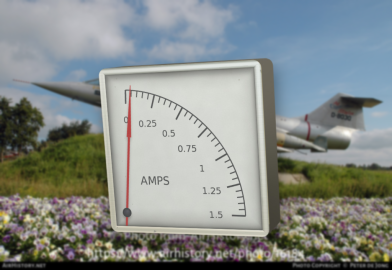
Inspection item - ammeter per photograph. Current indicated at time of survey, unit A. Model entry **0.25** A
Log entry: **0.05** A
